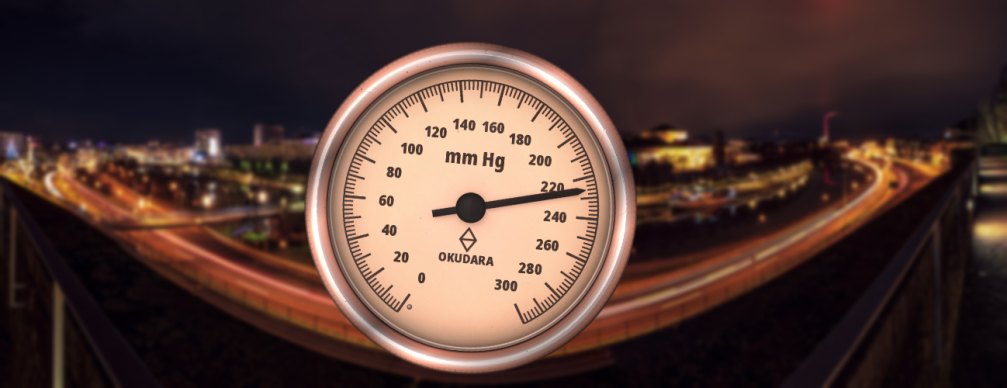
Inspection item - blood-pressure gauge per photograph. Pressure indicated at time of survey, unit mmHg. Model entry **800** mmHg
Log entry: **226** mmHg
